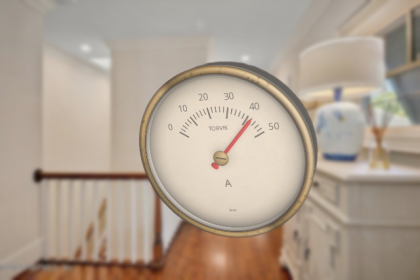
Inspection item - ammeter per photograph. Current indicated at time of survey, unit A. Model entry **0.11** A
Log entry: **42** A
